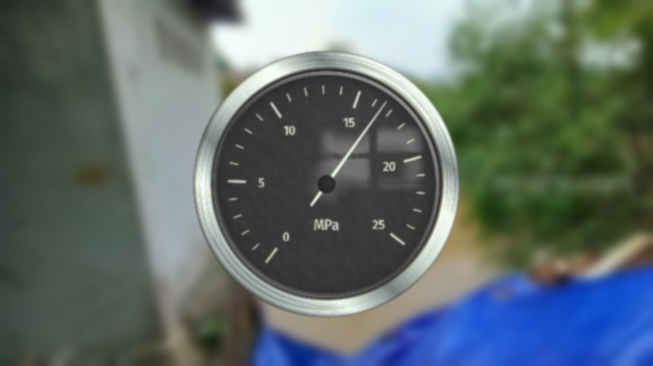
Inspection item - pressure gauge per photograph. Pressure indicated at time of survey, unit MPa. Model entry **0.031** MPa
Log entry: **16.5** MPa
